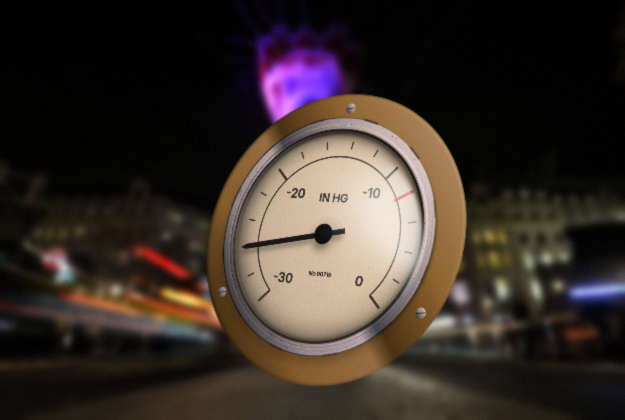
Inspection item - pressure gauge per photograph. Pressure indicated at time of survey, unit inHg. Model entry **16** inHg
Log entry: **-26** inHg
